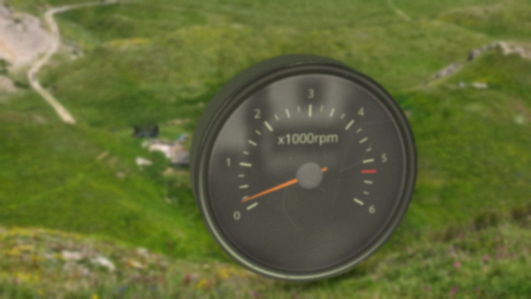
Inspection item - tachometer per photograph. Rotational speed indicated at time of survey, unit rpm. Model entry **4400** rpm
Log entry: **250** rpm
